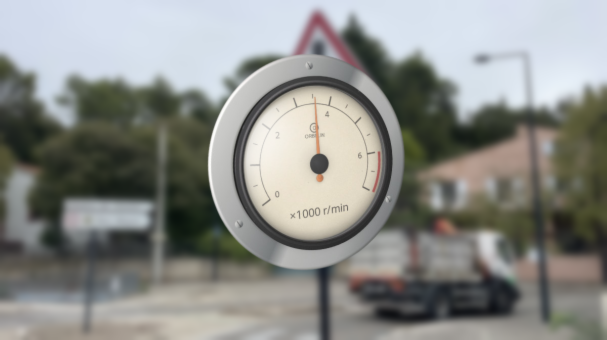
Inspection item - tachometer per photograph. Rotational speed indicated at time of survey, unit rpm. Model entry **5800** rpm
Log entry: **3500** rpm
